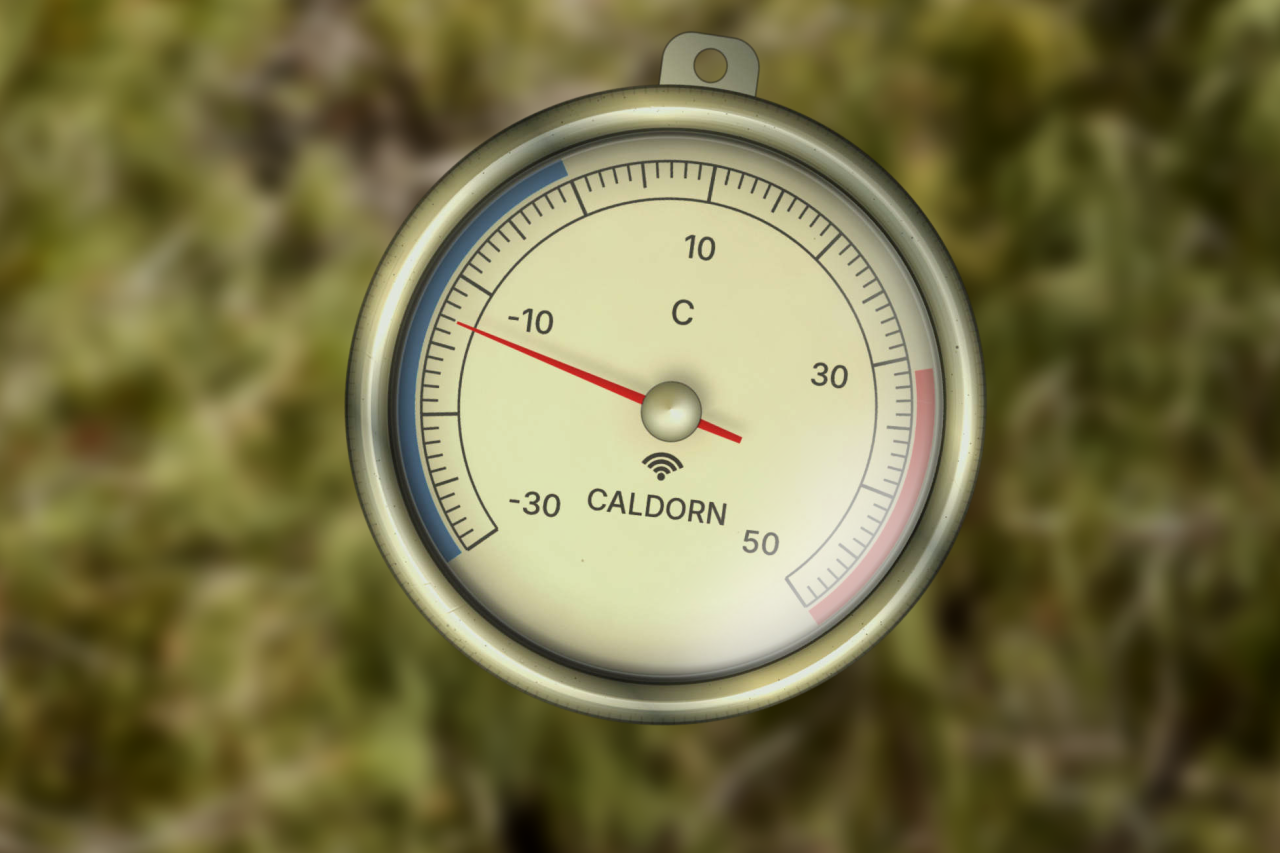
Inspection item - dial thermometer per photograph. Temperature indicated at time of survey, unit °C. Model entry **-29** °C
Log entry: **-13** °C
